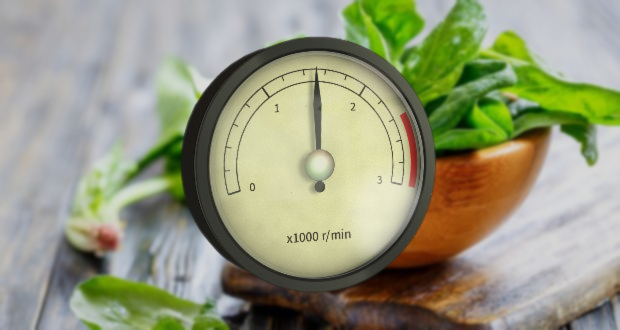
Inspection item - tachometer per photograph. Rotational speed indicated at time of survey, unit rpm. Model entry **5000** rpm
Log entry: **1500** rpm
